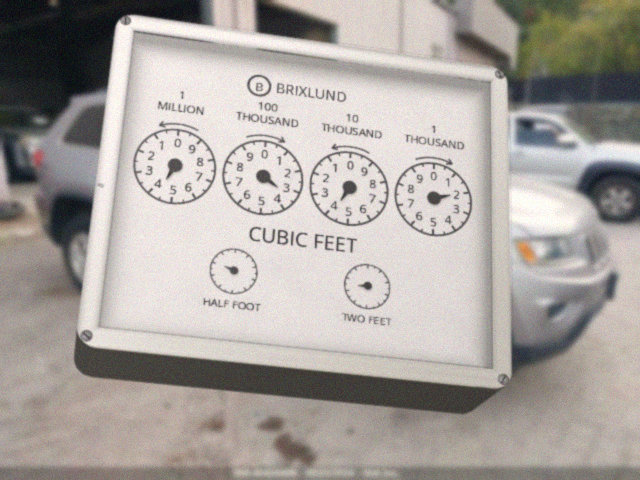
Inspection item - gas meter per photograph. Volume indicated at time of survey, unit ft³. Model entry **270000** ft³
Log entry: **434200** ft³
